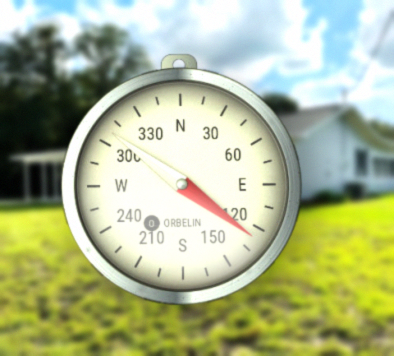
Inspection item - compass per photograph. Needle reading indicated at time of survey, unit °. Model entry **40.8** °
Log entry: **127.5** °
